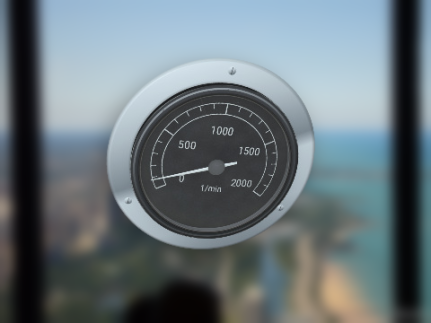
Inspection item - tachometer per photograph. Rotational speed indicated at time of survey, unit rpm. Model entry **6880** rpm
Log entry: **100** rpm
